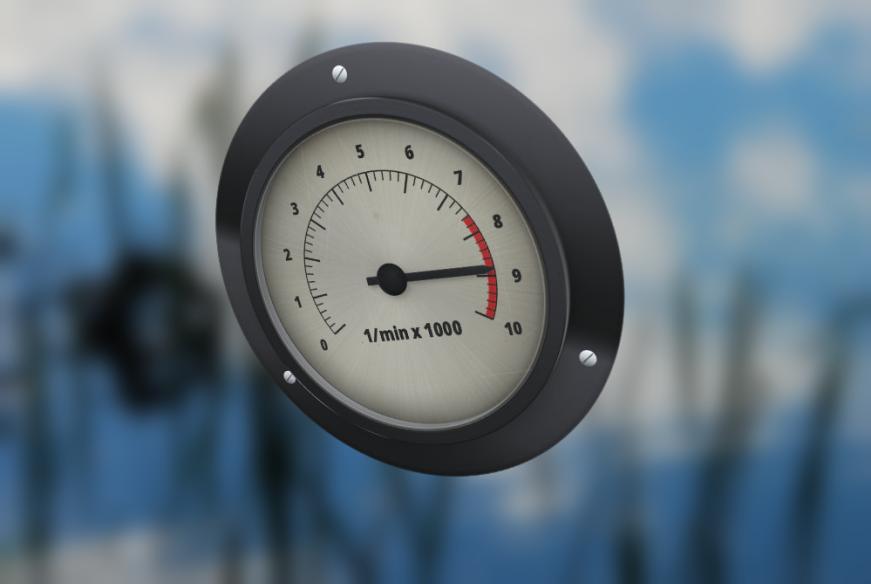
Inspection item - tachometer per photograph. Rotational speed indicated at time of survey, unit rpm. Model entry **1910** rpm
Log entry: **8800** rpm
